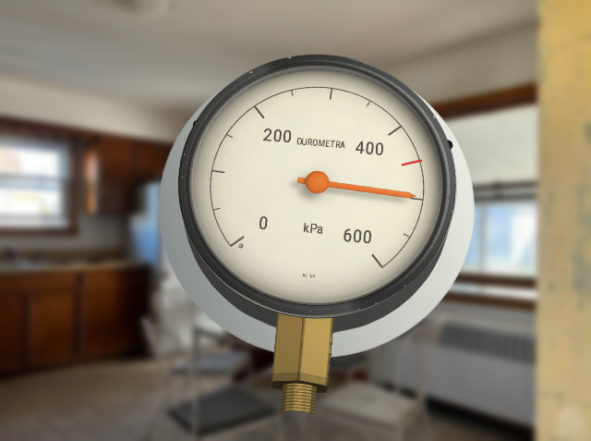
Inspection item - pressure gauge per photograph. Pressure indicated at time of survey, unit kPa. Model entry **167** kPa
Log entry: **500** kPa
